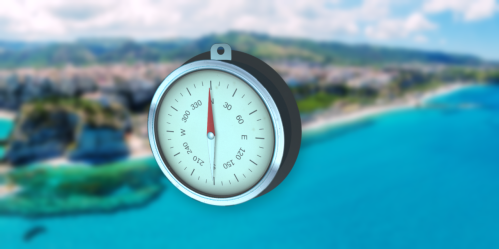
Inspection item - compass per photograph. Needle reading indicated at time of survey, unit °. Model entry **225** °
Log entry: **0** °
